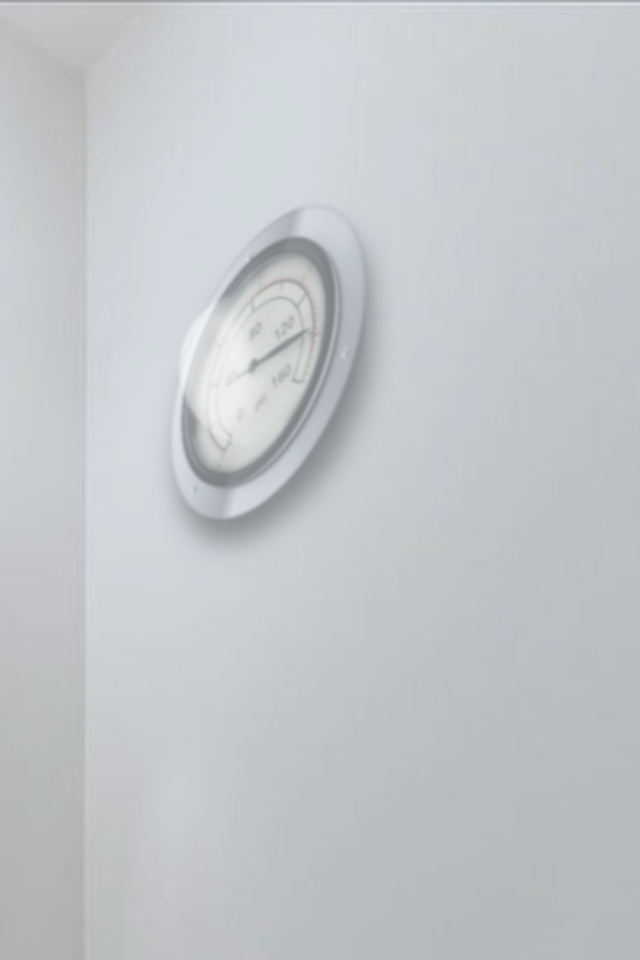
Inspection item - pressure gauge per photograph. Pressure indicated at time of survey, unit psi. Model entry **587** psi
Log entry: **140** psi
